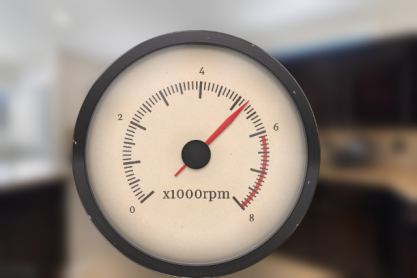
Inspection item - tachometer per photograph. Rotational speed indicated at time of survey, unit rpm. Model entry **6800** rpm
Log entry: **5200** rpm
